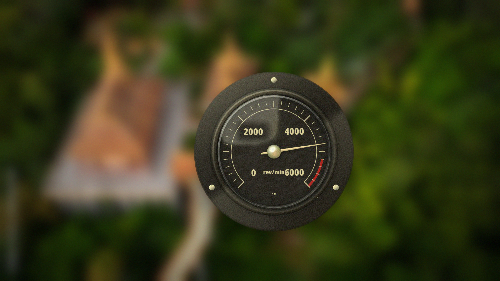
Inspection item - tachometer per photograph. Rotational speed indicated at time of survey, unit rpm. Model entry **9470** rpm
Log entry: **4800** rpm
